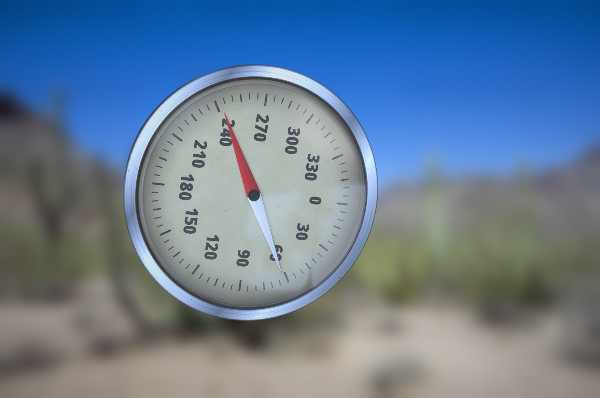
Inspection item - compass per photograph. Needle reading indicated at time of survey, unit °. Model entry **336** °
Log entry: **242.5** °
